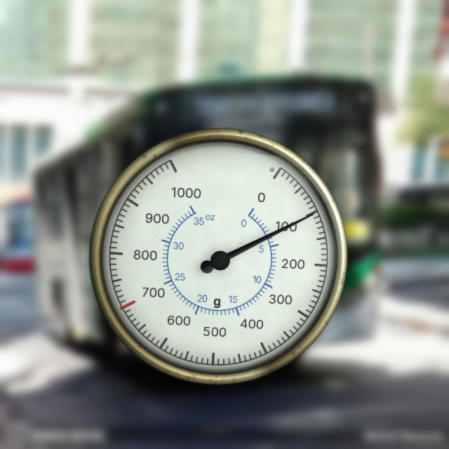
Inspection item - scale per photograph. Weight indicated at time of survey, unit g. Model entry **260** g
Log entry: **100** g
